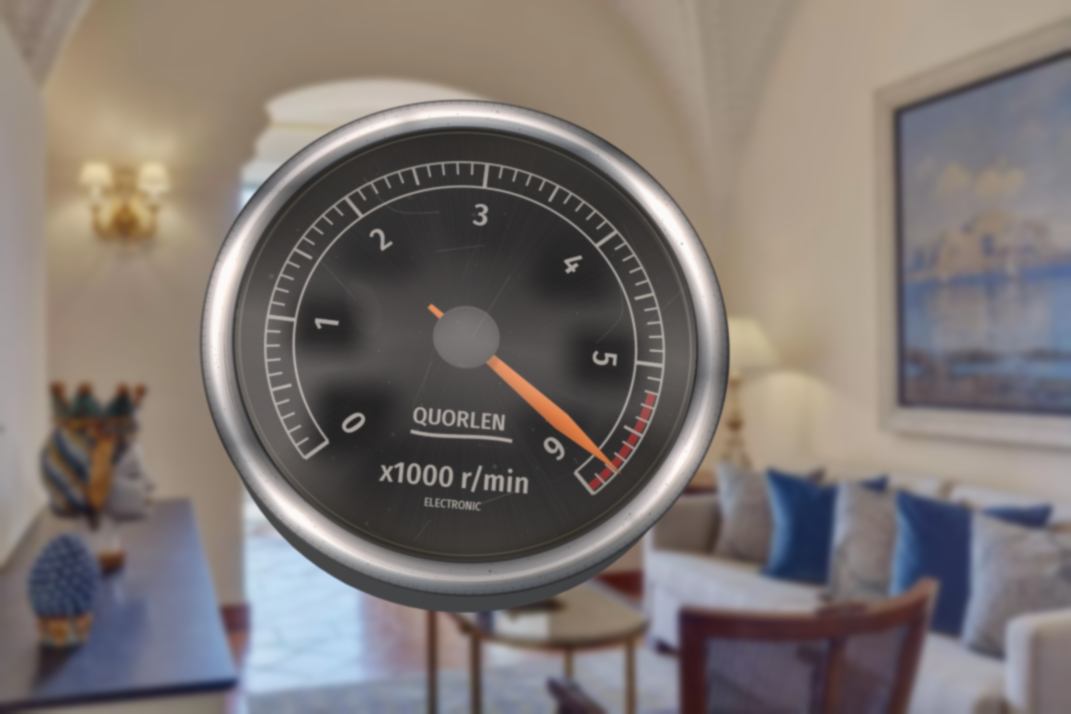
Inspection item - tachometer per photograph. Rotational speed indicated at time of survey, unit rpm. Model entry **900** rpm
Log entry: **5800** rpm
